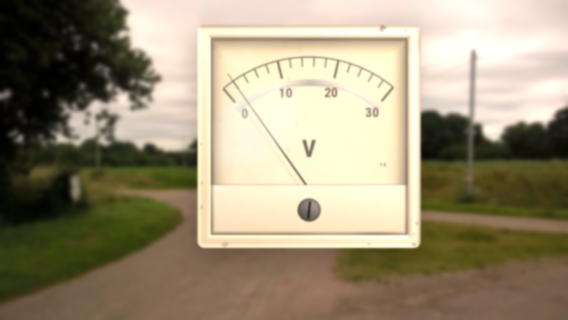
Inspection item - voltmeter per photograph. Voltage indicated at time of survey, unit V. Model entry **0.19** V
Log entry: **2** V
